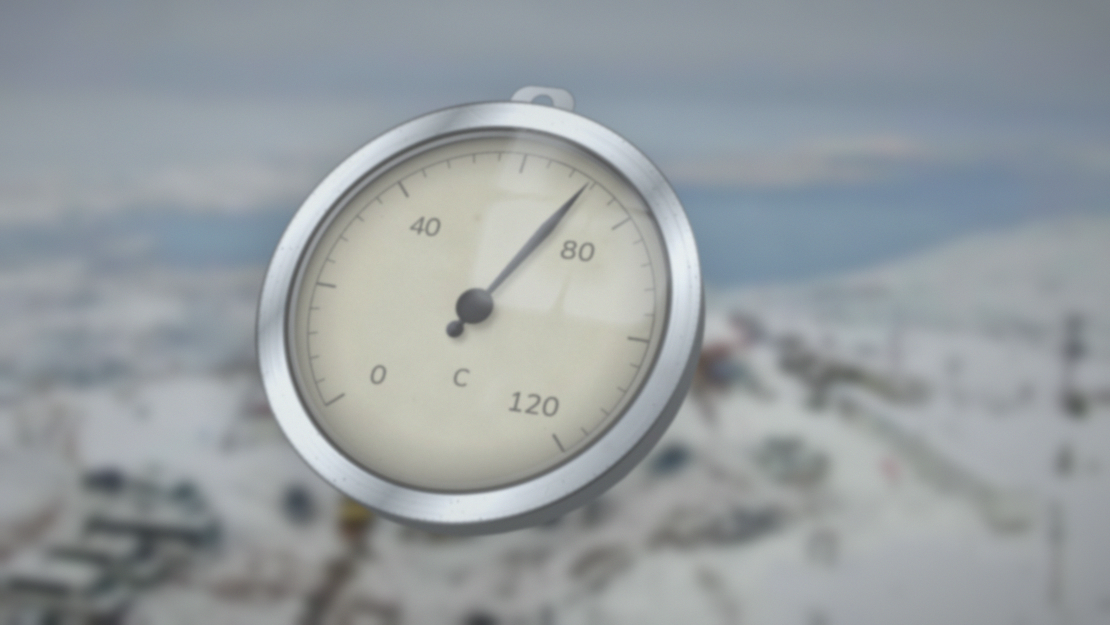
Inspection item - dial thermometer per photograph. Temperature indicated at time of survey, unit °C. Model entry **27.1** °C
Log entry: **72** °C
